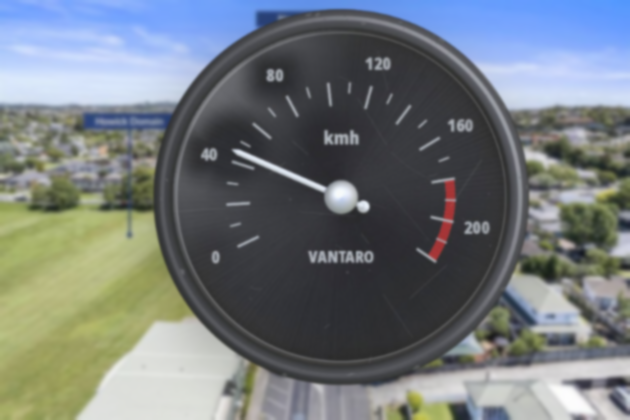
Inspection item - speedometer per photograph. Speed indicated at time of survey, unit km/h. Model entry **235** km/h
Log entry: **45** km/h
